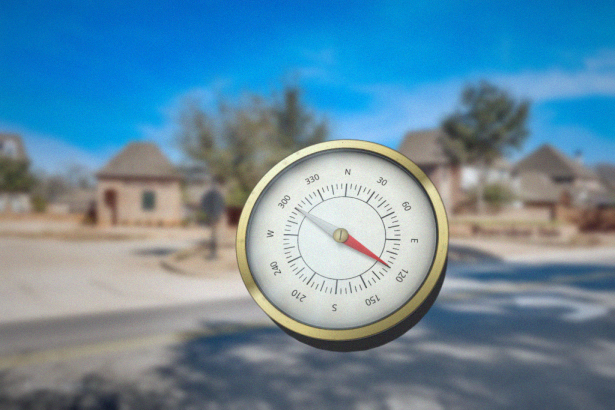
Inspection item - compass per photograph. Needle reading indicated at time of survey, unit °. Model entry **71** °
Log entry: **120** °
